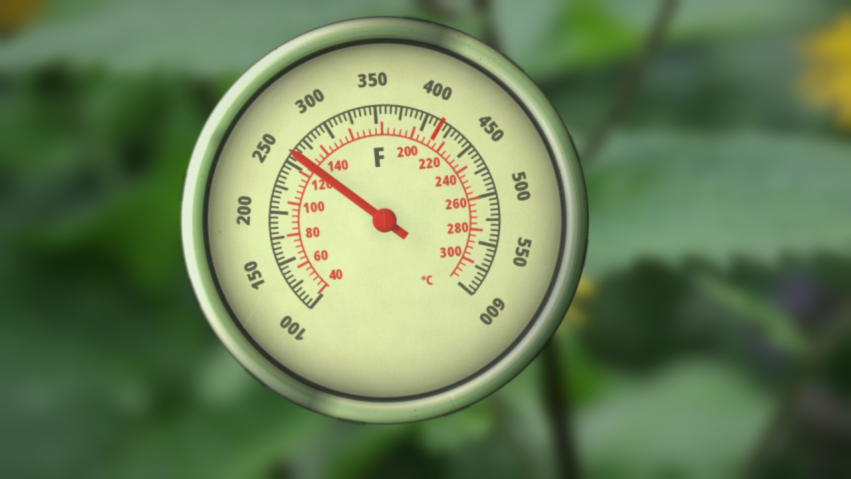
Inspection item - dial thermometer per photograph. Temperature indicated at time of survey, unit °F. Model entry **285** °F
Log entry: **260** °F
